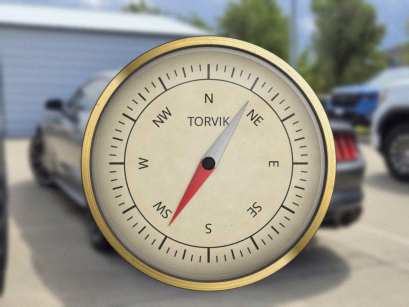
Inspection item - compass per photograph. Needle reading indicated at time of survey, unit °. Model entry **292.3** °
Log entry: **212.5** °
